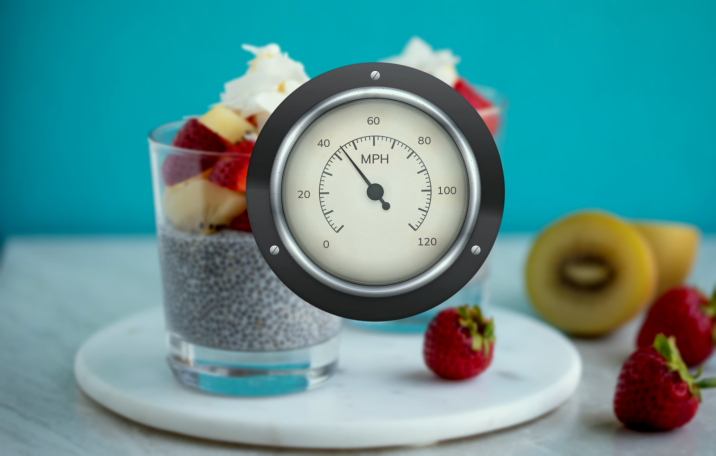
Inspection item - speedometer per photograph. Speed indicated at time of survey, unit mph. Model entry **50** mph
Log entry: **44** mph
